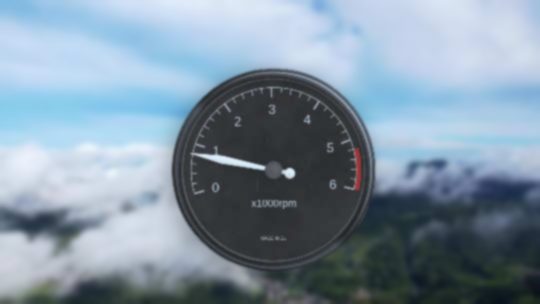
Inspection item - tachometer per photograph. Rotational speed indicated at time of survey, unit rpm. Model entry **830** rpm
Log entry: **800** rpm
